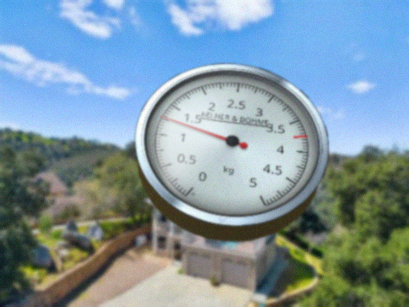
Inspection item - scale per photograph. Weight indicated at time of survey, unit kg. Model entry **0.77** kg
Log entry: **1.25** kg
